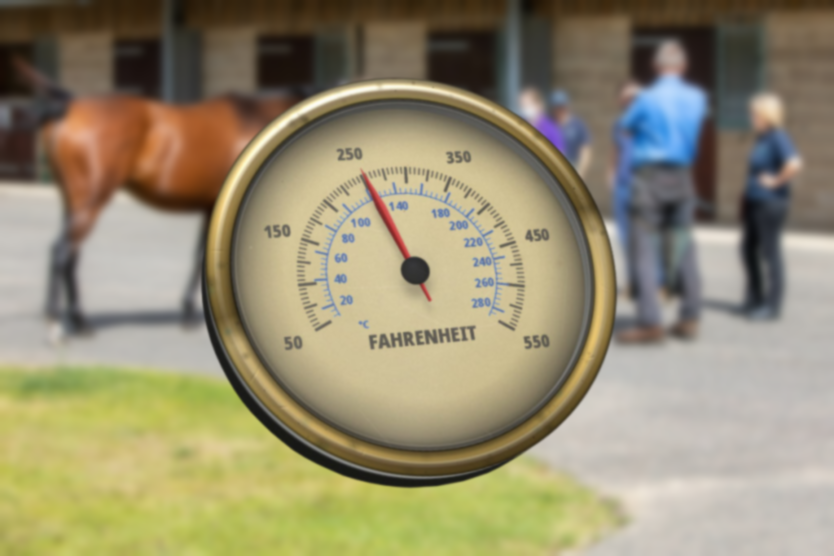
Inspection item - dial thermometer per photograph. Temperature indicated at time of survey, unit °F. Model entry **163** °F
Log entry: **250** °F
